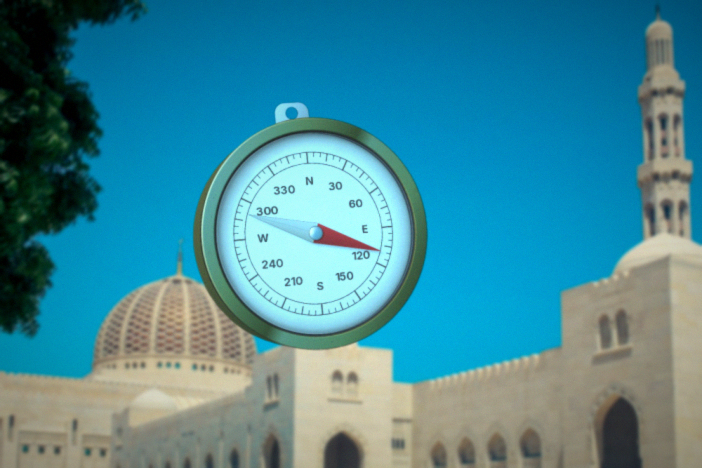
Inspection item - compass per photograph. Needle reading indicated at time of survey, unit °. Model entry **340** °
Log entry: **110** °
